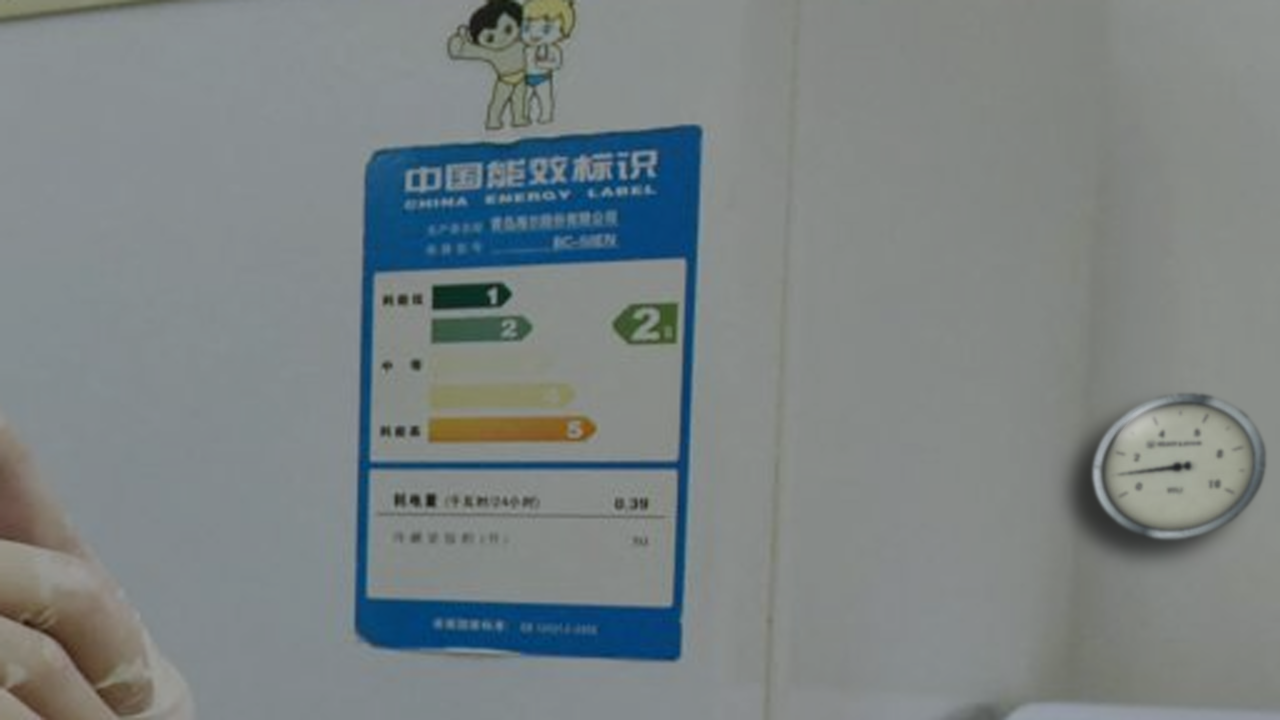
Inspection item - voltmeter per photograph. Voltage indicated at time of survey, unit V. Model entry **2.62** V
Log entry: **1** V
